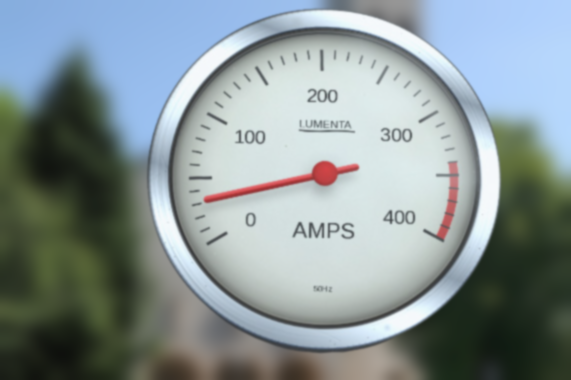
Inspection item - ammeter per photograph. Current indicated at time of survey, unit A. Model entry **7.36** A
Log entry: **30** A
